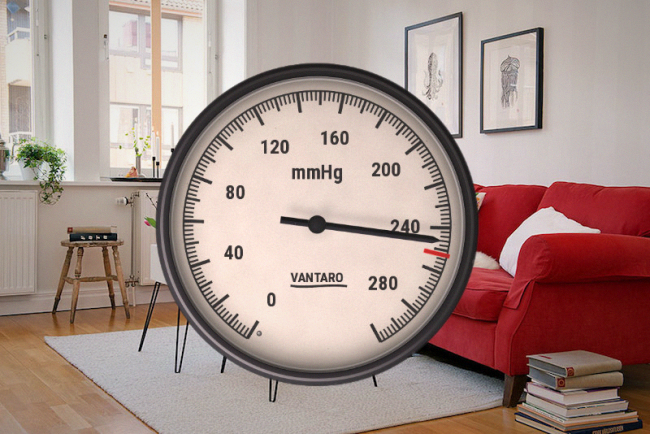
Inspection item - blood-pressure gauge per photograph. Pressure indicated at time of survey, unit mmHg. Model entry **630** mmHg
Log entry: **246** mmHg
